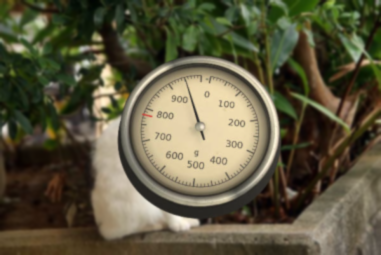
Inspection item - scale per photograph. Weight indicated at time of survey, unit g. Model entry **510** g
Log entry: **950** g
